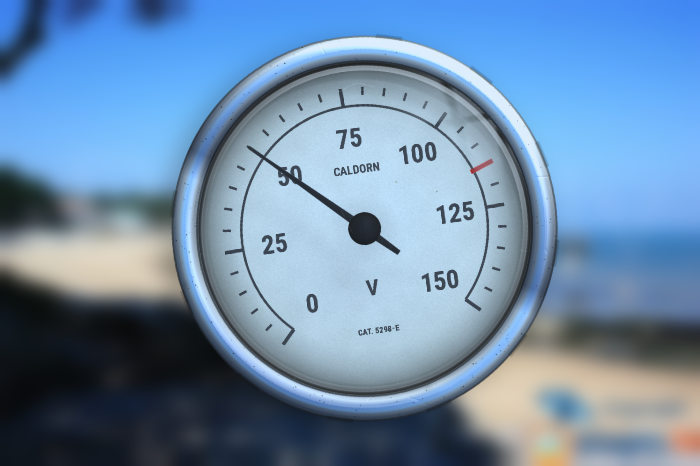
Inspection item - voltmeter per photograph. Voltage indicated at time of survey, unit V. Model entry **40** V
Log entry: **50** V
